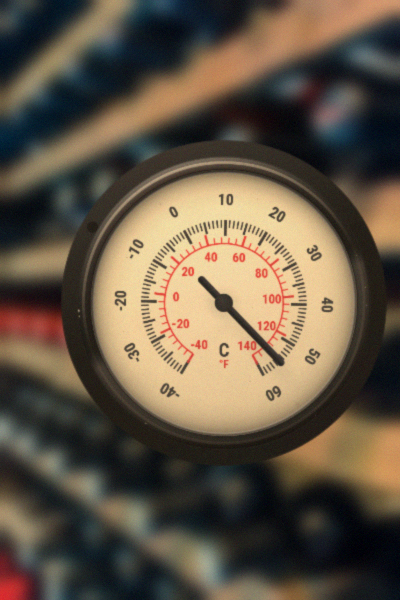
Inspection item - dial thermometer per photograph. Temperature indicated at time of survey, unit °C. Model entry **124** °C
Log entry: **55** °C
